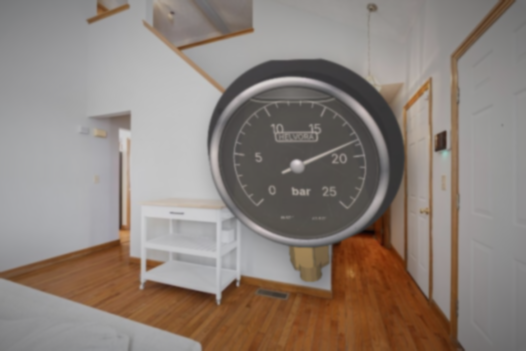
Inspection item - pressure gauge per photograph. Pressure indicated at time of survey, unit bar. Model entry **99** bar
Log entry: **18.5** bar
